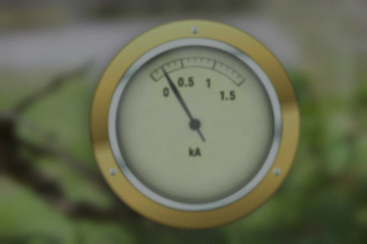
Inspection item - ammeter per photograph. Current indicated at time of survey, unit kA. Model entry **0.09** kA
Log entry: **0.2** kA
